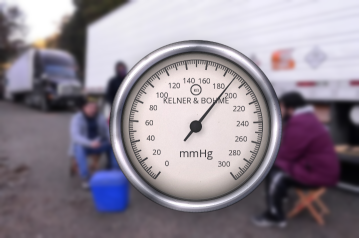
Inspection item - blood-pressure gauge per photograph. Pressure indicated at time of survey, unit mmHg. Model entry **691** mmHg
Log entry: **190** mmHg
